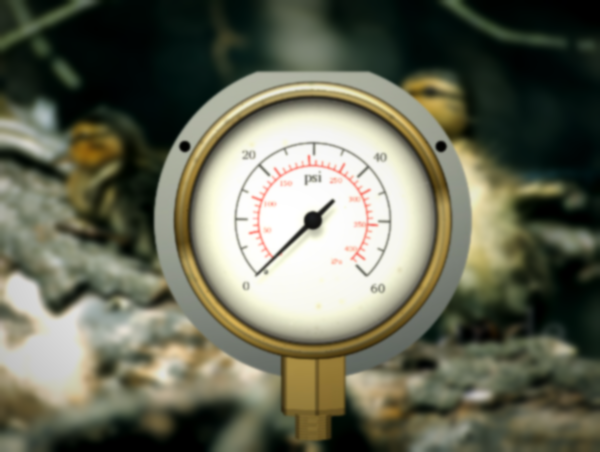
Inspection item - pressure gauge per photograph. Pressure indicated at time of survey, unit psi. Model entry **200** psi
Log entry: **0** psi
